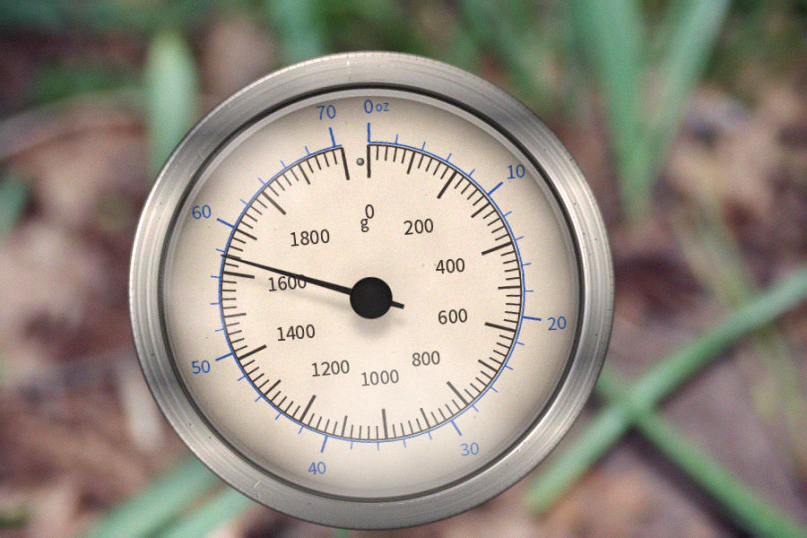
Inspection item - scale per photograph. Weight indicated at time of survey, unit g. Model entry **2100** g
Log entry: **1640** g
